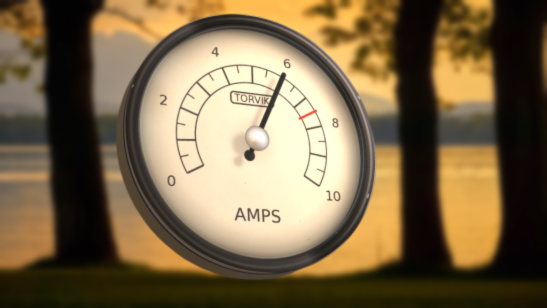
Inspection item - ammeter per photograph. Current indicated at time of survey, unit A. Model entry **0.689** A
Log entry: **6** A
